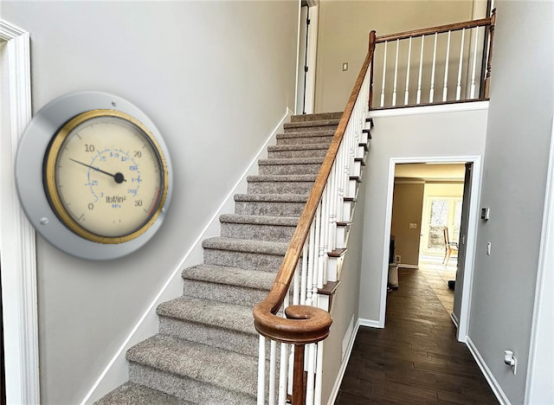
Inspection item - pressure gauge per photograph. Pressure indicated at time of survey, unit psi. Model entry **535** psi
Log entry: **7** psi
